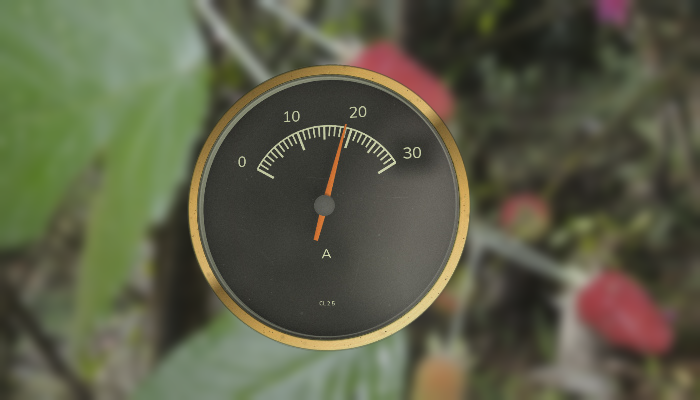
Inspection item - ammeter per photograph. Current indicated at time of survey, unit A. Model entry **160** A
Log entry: **19** A
